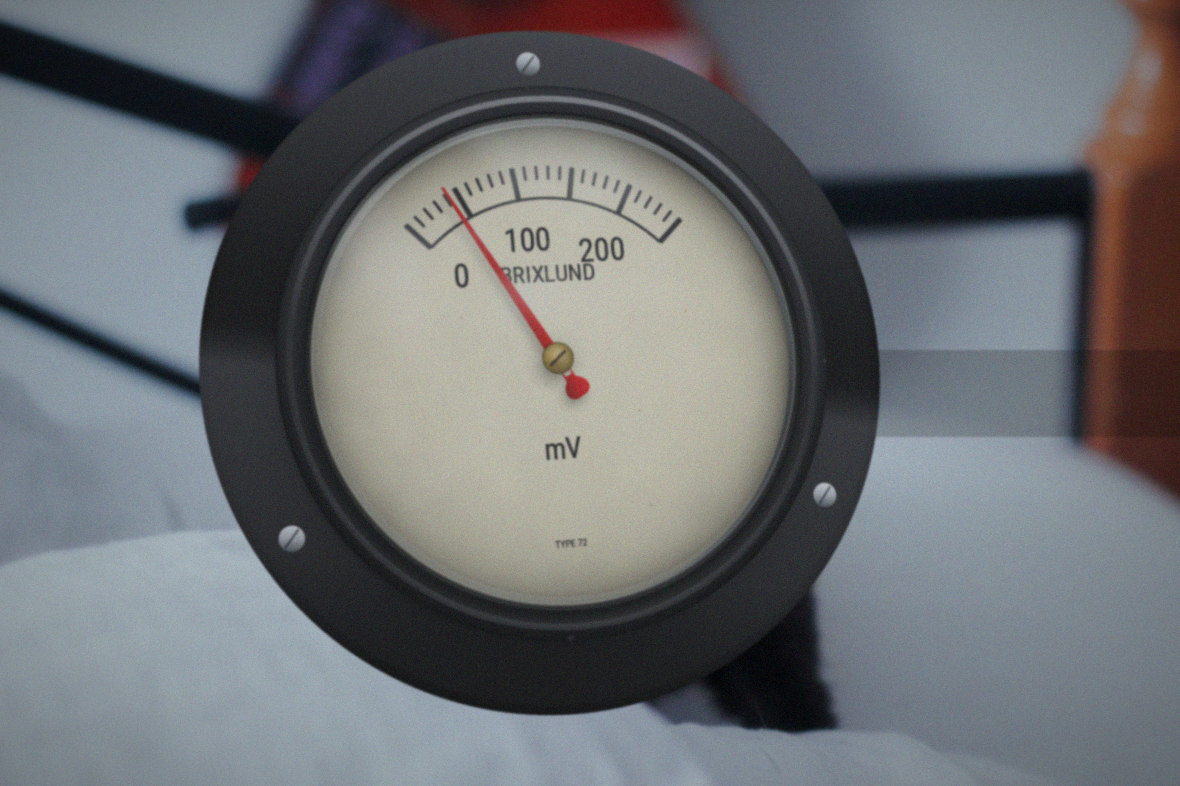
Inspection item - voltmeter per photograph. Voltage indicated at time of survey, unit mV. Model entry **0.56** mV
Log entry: **40** mV
